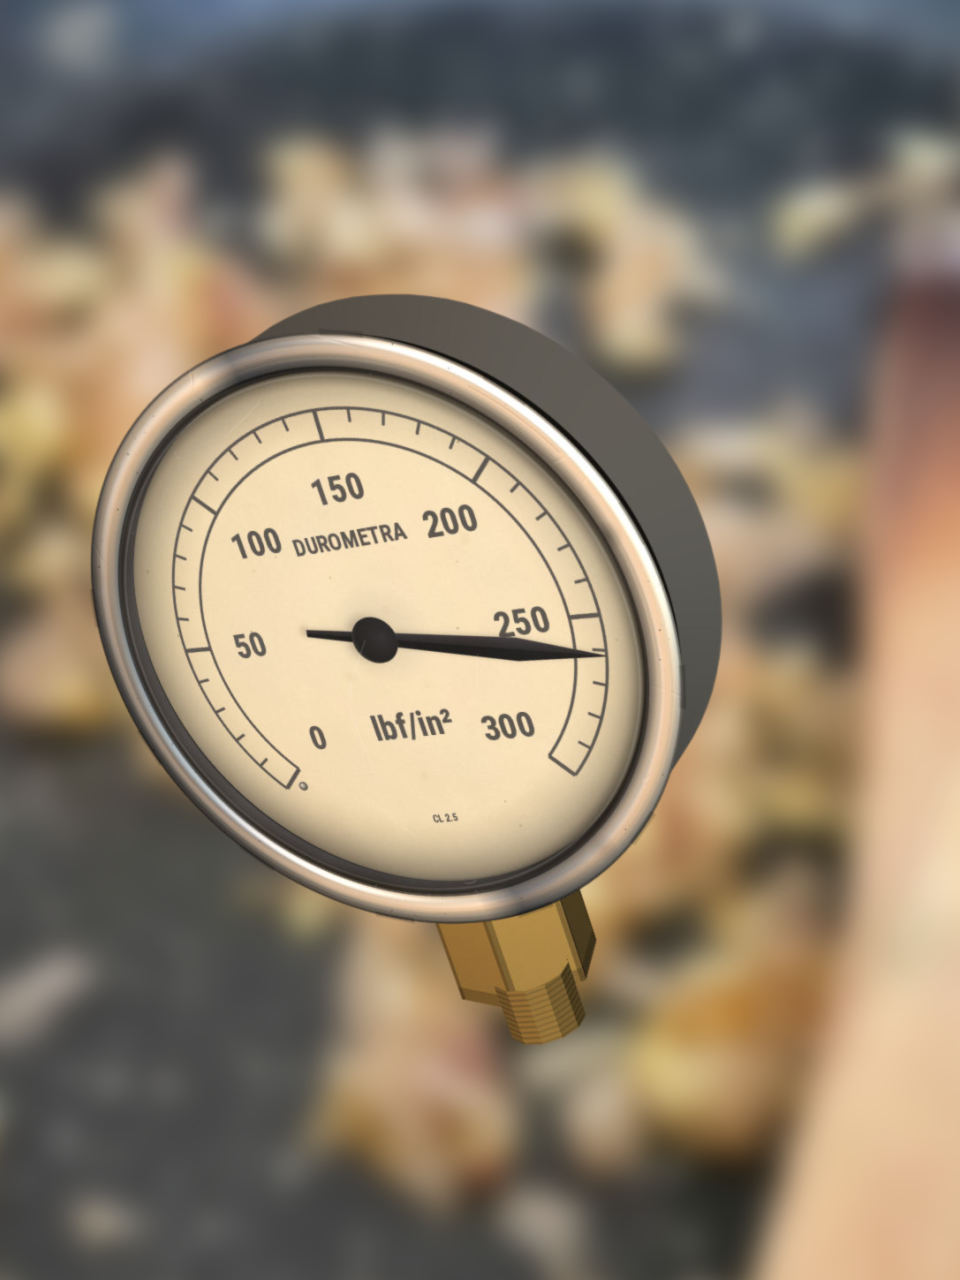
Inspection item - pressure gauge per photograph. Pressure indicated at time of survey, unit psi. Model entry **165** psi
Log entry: **260** psi
